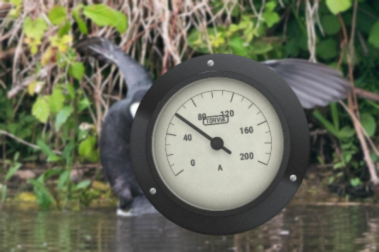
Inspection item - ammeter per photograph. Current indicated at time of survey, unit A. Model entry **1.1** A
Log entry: **60** A
